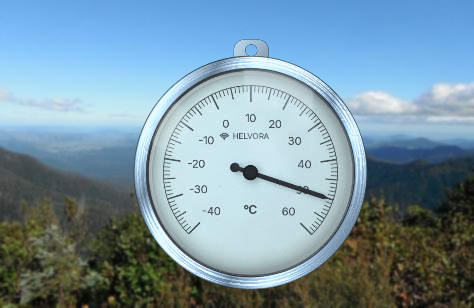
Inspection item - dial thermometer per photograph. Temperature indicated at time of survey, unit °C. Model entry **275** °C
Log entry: **50** °C
